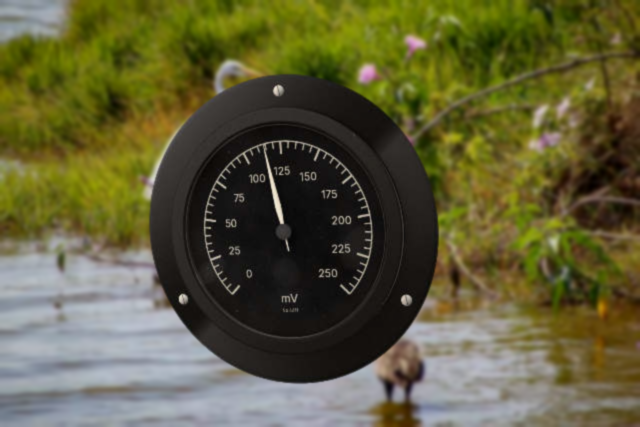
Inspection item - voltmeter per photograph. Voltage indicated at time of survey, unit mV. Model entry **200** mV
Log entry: **115** mV
